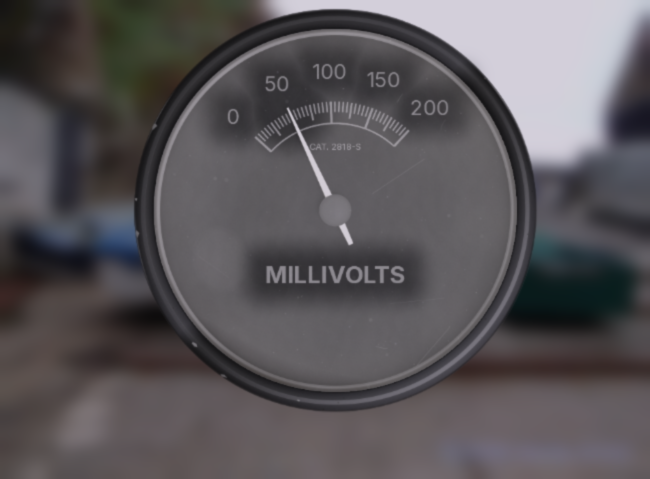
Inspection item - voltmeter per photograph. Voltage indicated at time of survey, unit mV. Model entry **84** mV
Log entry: **50** mV
